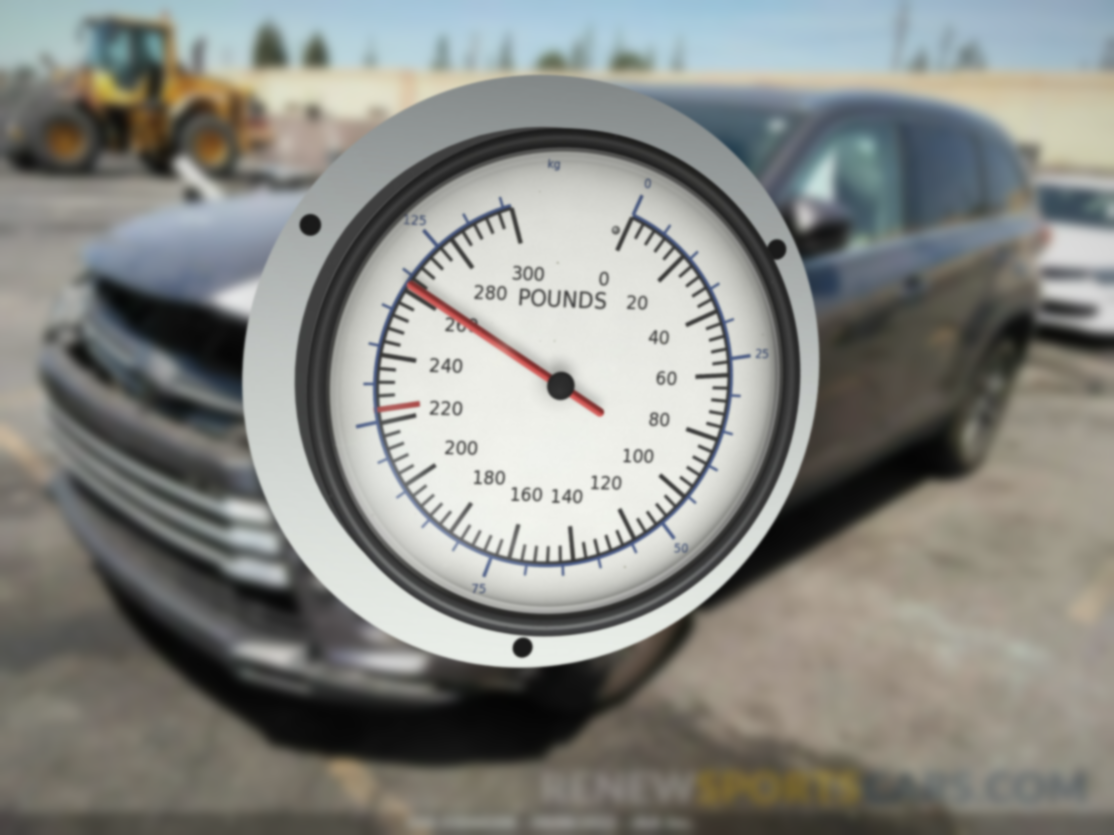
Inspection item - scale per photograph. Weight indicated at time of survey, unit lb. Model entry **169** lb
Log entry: **262** lb
